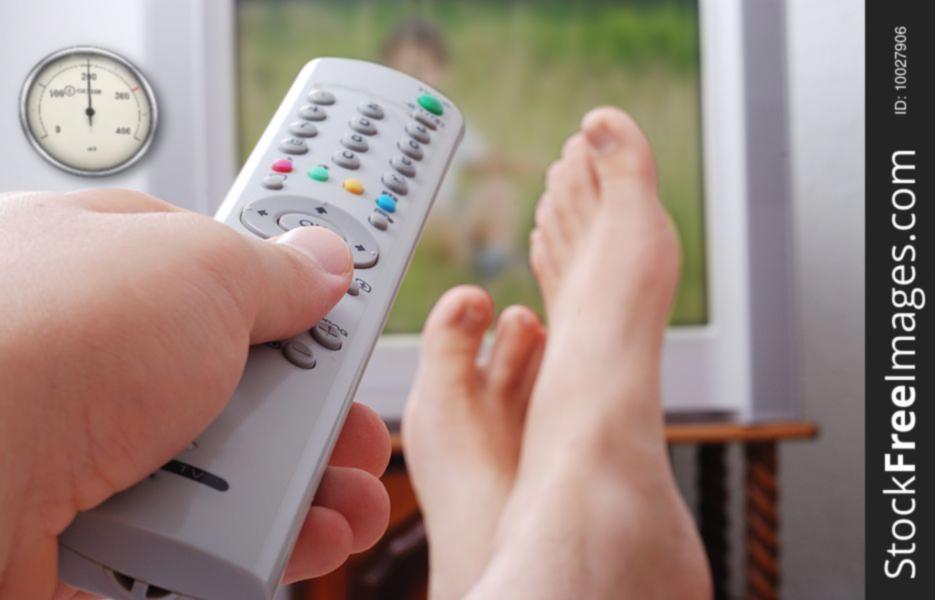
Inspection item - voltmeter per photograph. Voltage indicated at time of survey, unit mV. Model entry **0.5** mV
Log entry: **200** mV
